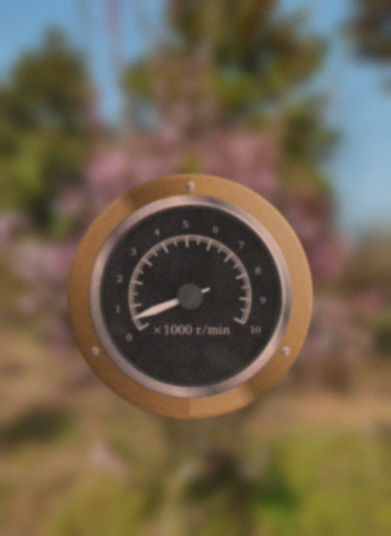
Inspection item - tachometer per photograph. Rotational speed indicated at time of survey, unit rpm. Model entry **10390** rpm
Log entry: **500** rpm
